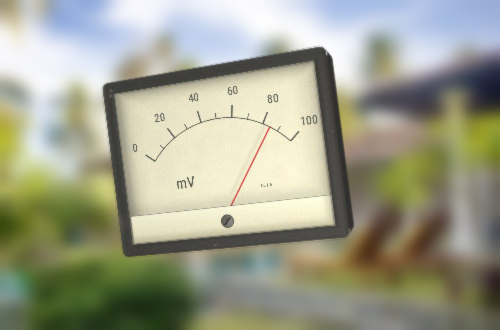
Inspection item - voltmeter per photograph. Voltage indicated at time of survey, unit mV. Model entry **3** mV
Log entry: **85** mV
